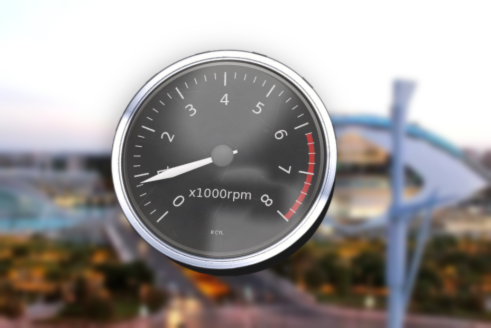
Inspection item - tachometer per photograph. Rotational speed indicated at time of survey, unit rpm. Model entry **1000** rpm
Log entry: **800** rpm
